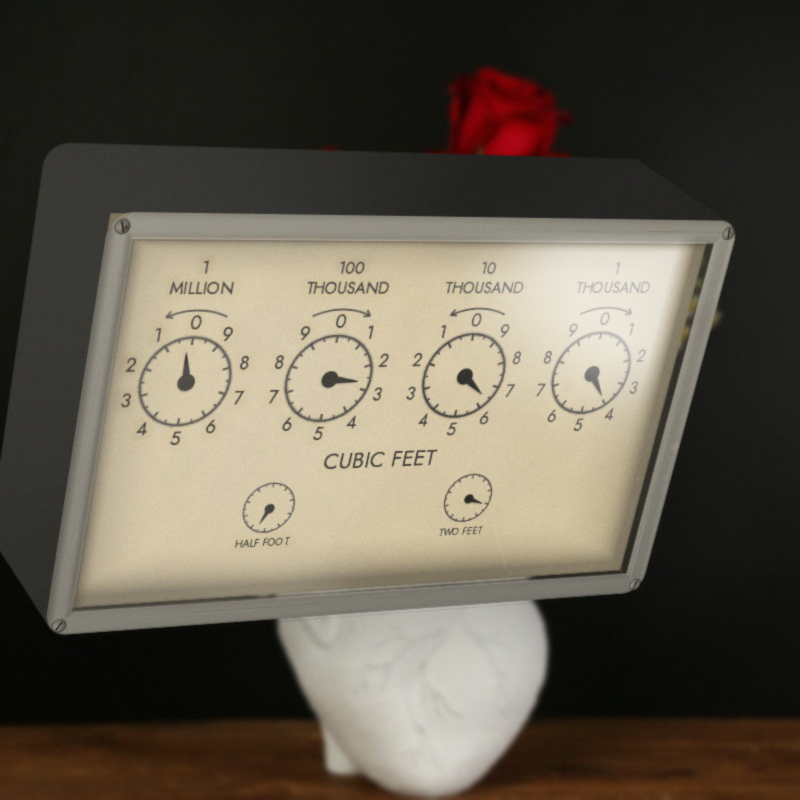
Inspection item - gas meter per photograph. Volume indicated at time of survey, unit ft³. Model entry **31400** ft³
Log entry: **26400** ft³
